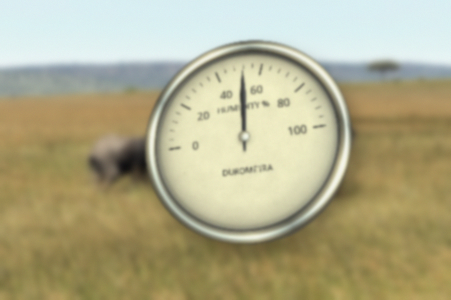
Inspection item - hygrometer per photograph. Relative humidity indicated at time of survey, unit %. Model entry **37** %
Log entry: **52** %
